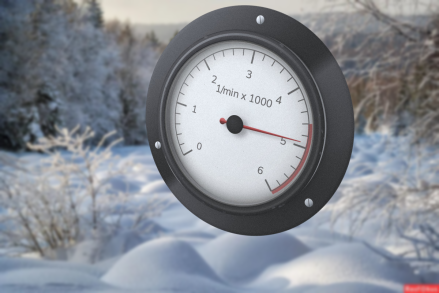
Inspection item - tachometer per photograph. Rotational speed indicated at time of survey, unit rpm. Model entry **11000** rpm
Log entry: **4900** rpm
